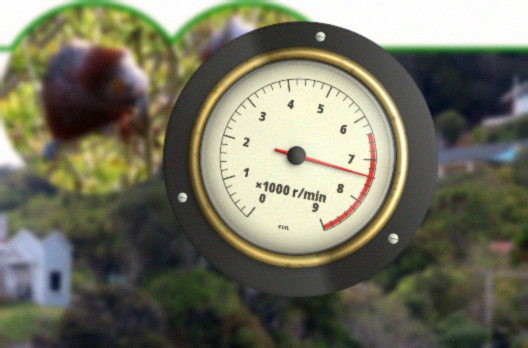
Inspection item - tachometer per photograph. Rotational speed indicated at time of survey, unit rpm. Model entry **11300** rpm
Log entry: **7400** rpm
